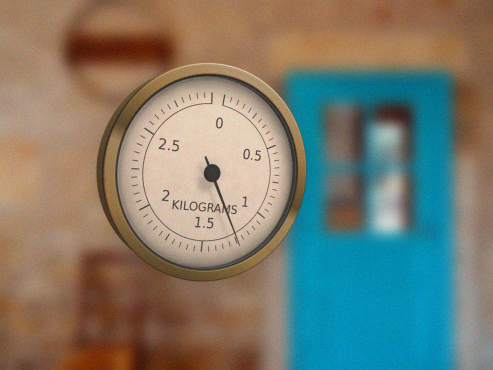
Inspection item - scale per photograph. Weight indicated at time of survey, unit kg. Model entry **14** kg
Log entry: **1.25** kg
